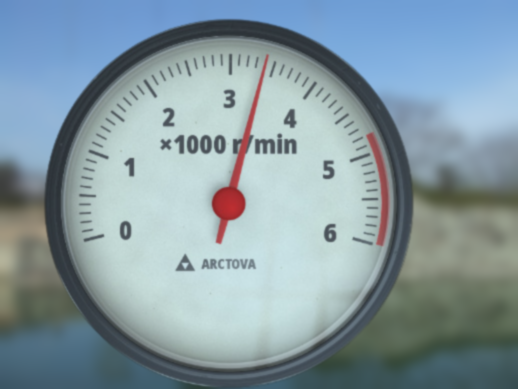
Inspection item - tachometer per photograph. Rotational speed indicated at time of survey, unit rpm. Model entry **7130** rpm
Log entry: **3400** rpm
